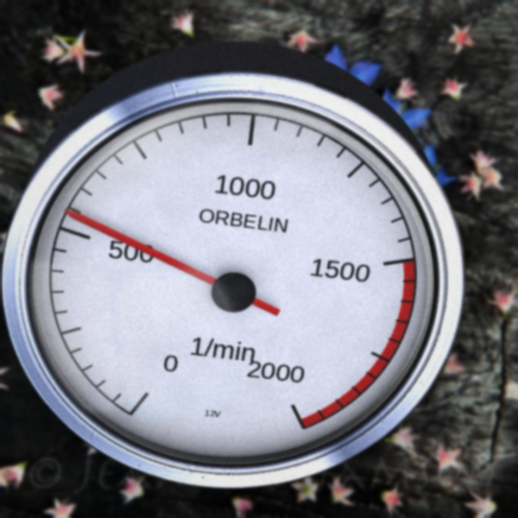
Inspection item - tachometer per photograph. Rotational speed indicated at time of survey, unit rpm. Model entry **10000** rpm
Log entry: **550** rpm
